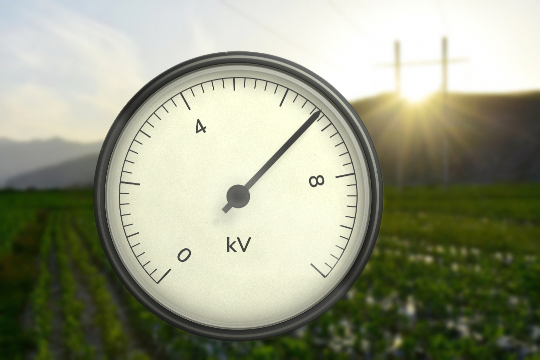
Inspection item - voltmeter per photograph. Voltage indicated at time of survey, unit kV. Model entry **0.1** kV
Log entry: **6.7** kV
